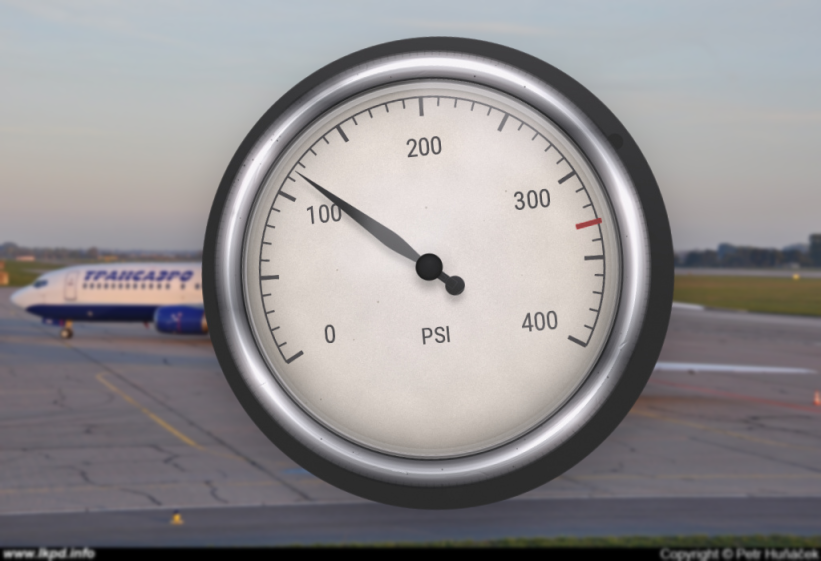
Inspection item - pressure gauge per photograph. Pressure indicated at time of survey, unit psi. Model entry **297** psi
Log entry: **115** psi
